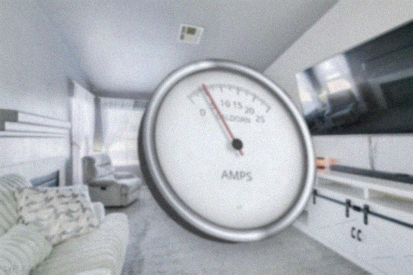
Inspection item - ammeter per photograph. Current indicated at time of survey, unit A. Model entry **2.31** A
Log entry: **5** A
